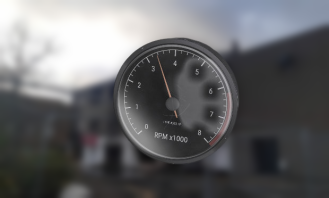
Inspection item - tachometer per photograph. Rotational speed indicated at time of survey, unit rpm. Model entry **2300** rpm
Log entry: **3400** rpm
